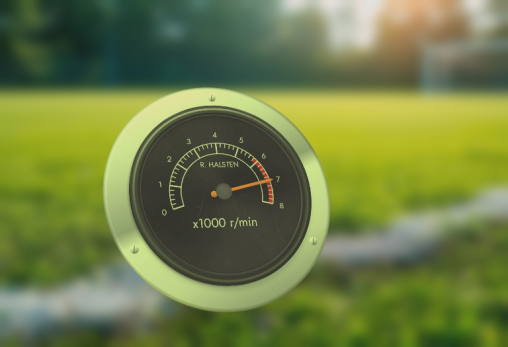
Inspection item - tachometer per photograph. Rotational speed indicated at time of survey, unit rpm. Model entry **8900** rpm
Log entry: **7000** rpm
